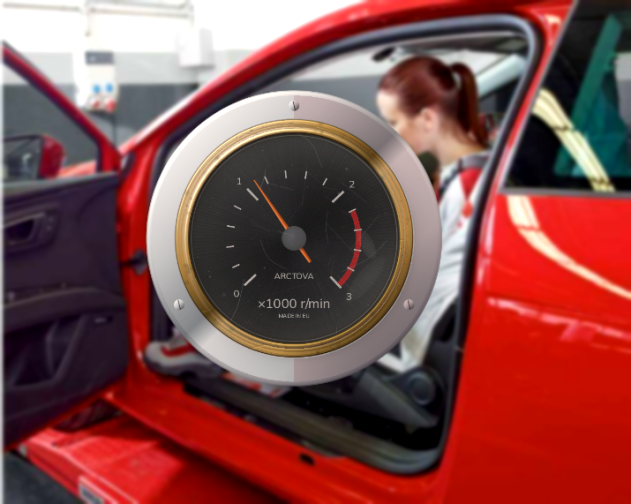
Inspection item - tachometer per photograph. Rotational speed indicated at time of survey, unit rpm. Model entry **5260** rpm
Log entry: **1100** rpm
